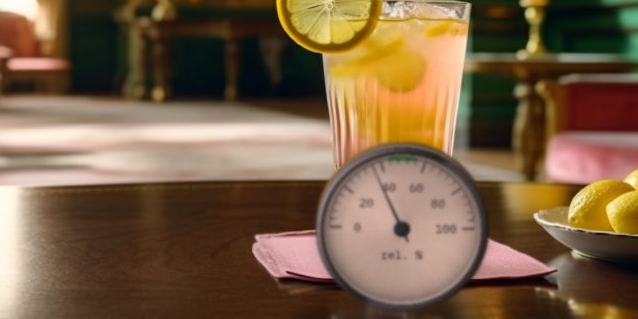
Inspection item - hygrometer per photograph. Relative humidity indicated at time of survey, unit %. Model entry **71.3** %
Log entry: **36** %
